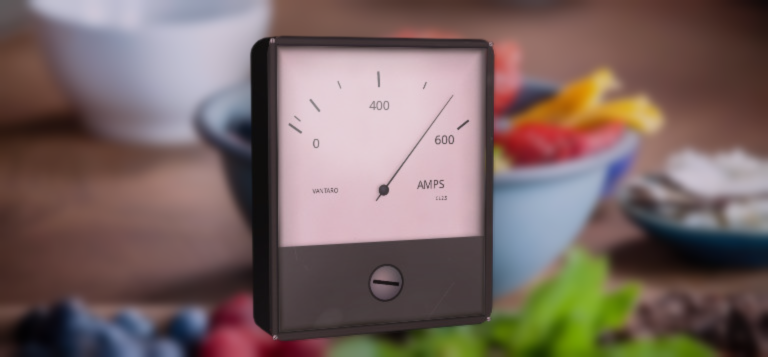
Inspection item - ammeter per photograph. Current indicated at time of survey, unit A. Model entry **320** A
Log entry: **550** A
